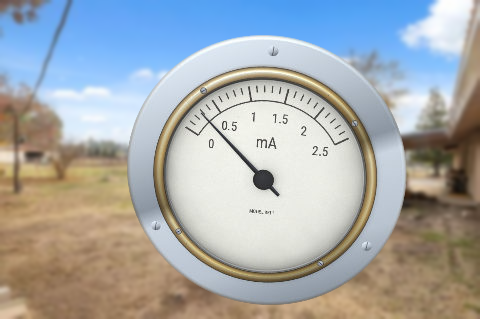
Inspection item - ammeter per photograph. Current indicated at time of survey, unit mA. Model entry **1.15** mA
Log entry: **0.3** mA
